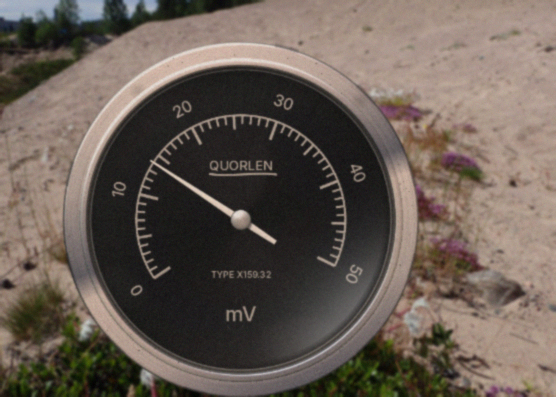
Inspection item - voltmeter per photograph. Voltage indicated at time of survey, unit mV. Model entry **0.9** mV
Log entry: **14** mV
